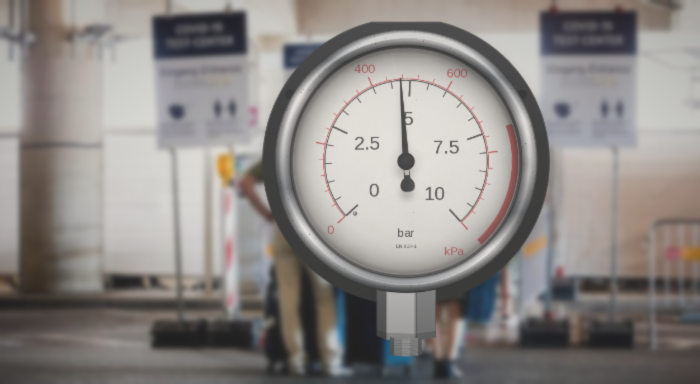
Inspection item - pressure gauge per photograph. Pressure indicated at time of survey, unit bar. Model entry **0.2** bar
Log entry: **4.75** bar
